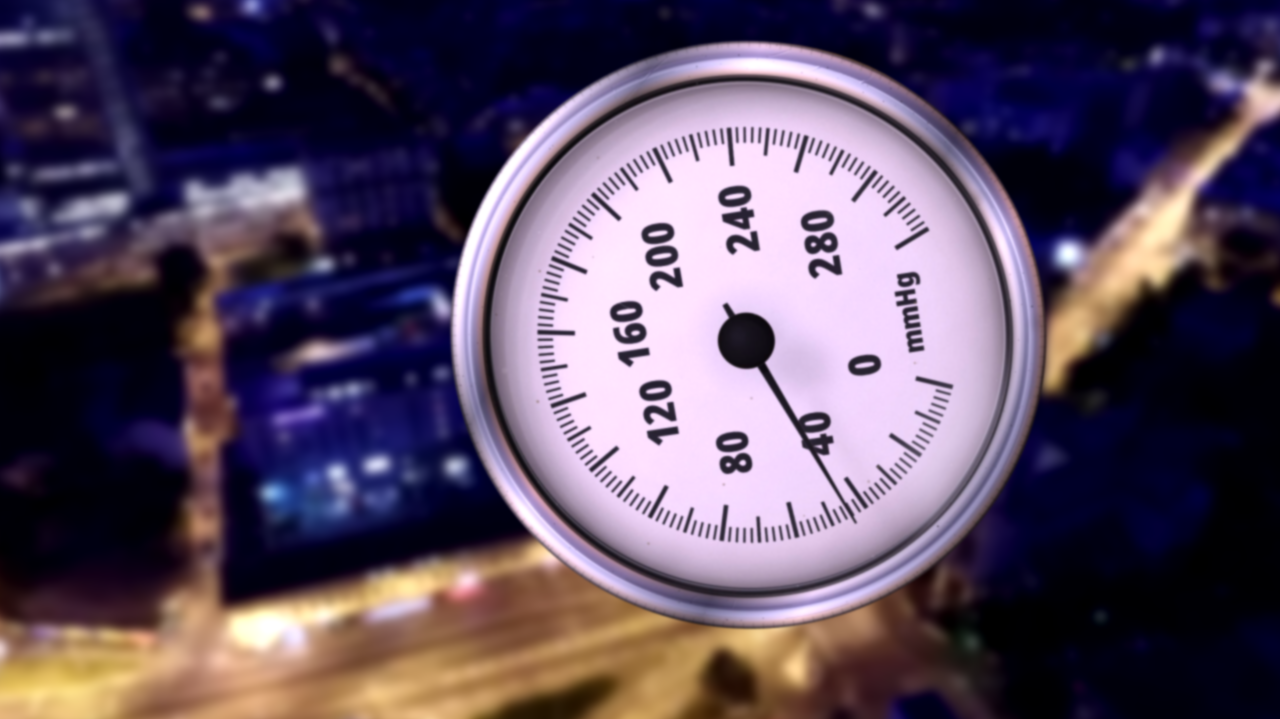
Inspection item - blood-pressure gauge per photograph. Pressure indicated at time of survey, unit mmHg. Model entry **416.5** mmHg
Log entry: **44** mmHg
